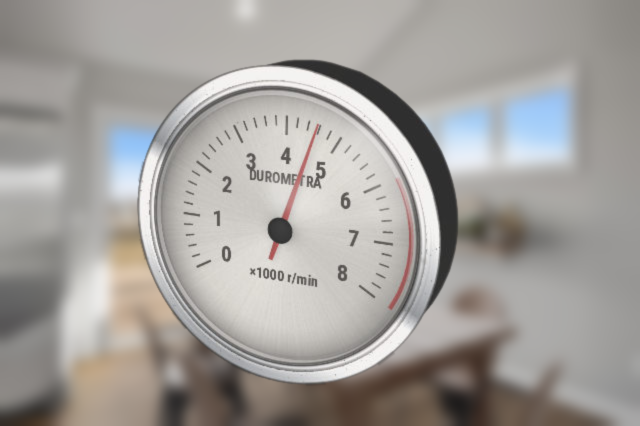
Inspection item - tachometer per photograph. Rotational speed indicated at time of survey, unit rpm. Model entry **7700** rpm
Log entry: **4600** rpm
